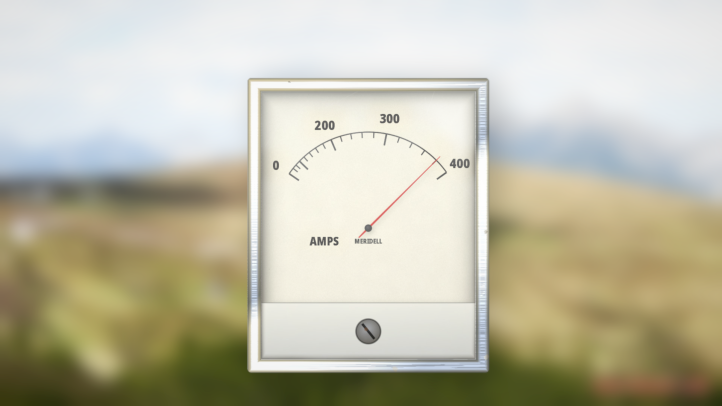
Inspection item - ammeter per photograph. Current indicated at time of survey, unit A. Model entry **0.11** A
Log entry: **380** A
